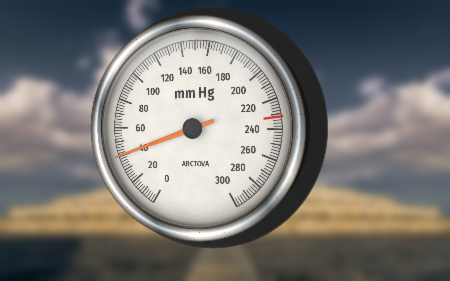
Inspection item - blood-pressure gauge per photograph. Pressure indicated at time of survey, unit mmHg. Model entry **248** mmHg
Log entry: **40** mmHg
